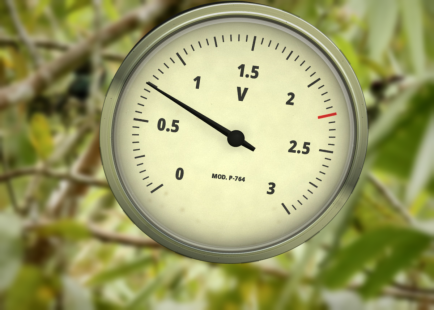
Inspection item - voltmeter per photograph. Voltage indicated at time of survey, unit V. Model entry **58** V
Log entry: **0.75** V
